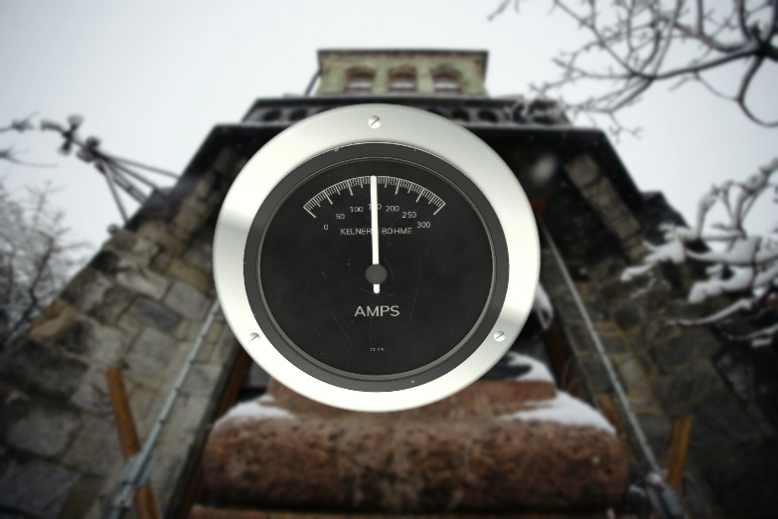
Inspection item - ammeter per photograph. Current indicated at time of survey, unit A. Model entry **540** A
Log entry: **150** A
